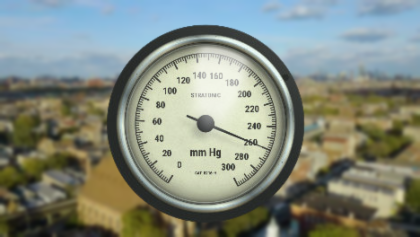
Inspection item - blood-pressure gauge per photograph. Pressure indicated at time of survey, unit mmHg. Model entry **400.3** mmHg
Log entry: **260** mmHg
